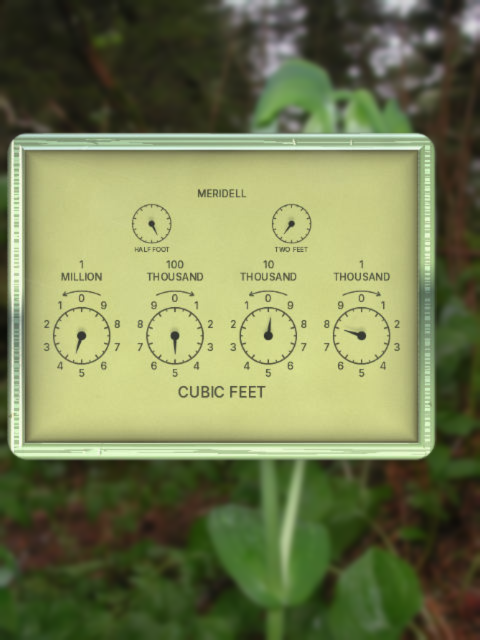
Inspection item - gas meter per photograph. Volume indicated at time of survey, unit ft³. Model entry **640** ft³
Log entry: **449800** ft³
